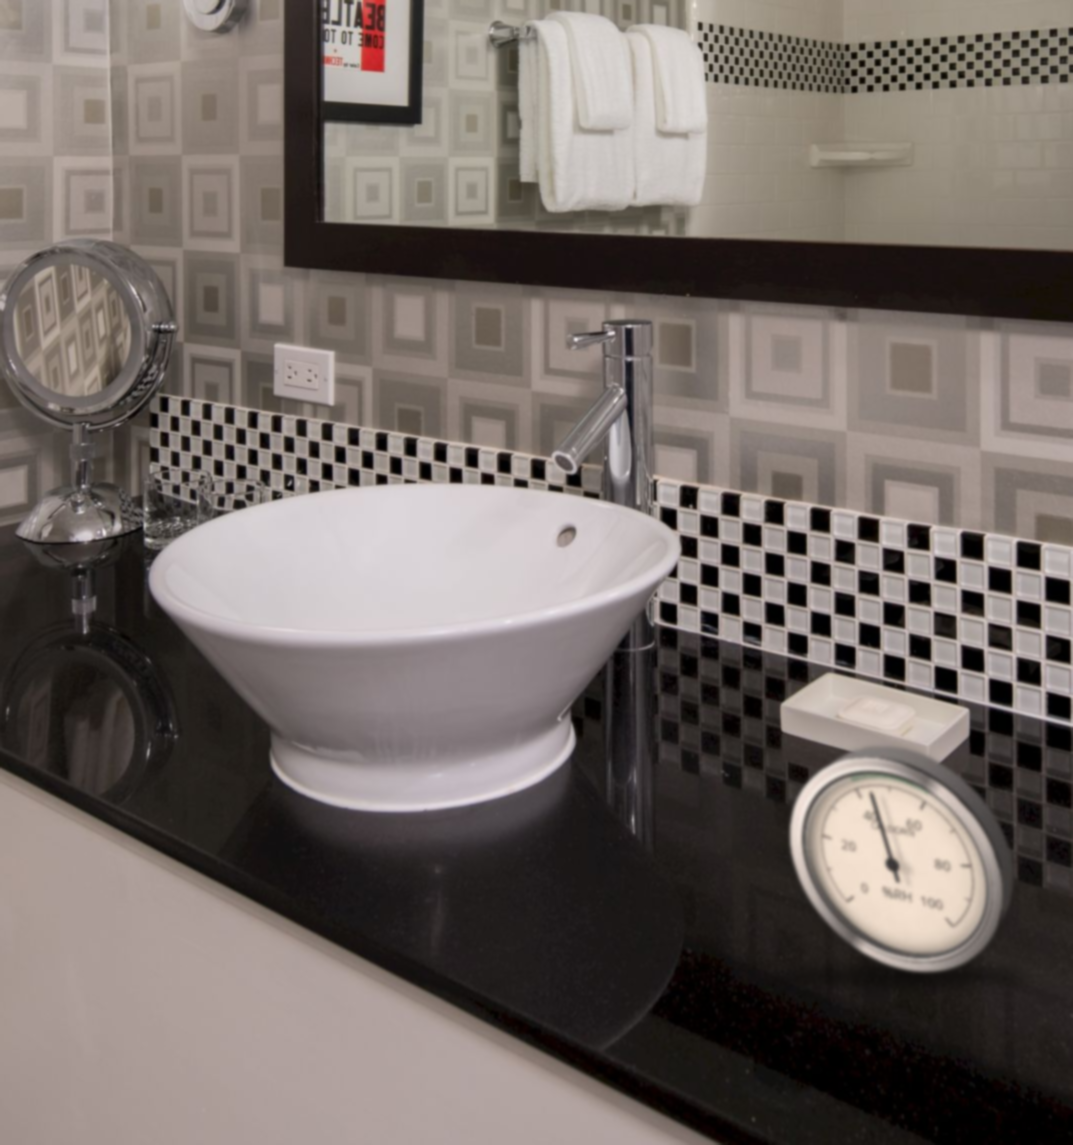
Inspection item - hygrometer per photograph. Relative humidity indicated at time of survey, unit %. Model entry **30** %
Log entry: **45** %
